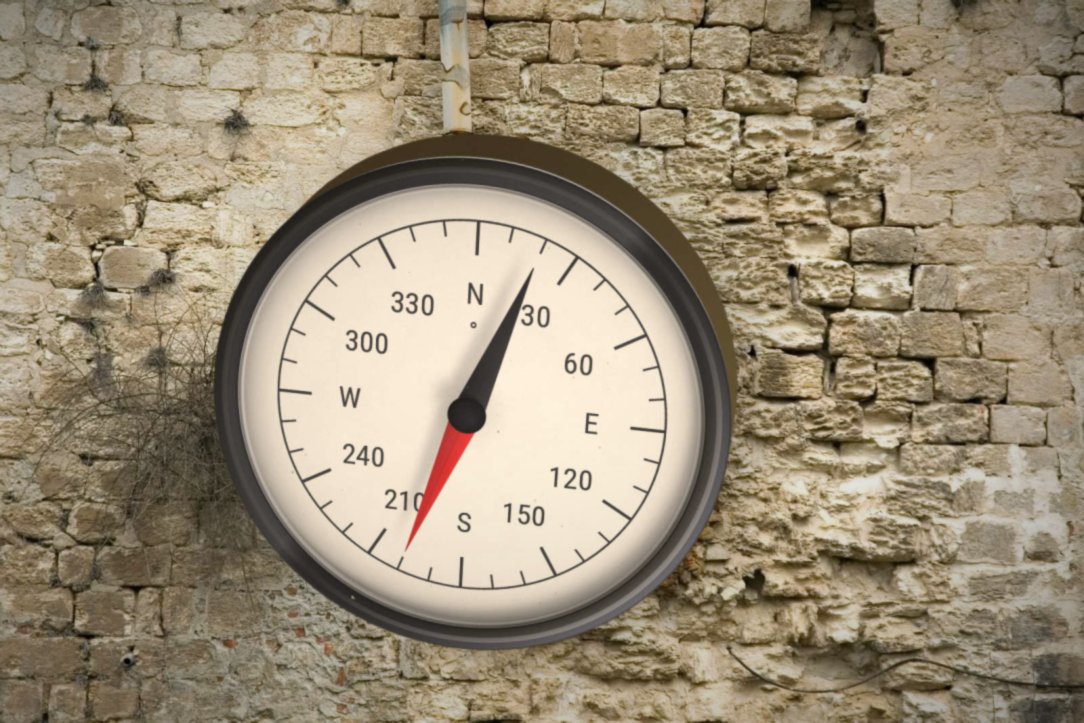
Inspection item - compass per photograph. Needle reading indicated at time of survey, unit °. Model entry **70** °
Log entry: **200** °
